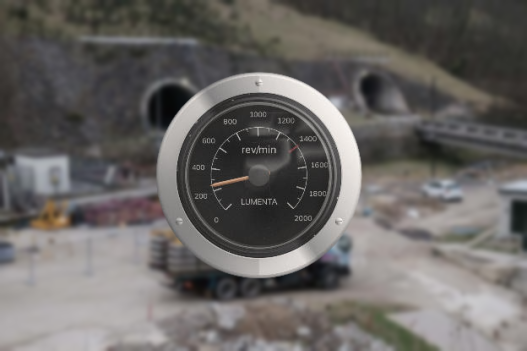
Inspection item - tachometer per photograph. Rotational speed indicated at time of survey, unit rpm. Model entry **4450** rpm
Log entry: **250** rpm
